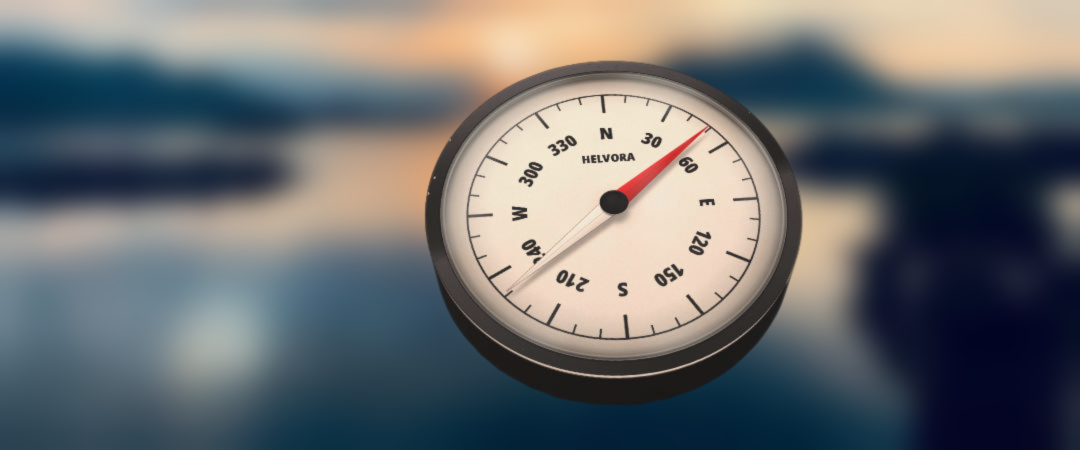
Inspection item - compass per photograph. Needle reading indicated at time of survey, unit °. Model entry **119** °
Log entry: **50** °
